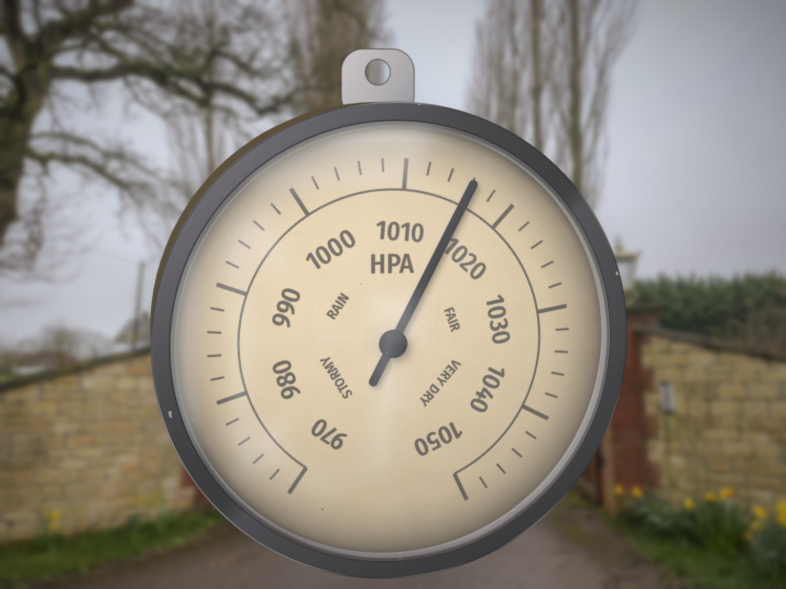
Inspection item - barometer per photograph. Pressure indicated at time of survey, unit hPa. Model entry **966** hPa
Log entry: **1016** hPa
